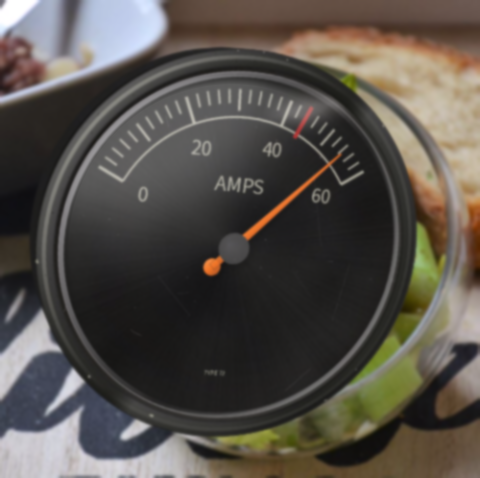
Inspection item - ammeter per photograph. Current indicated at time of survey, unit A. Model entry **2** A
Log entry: **54** A
